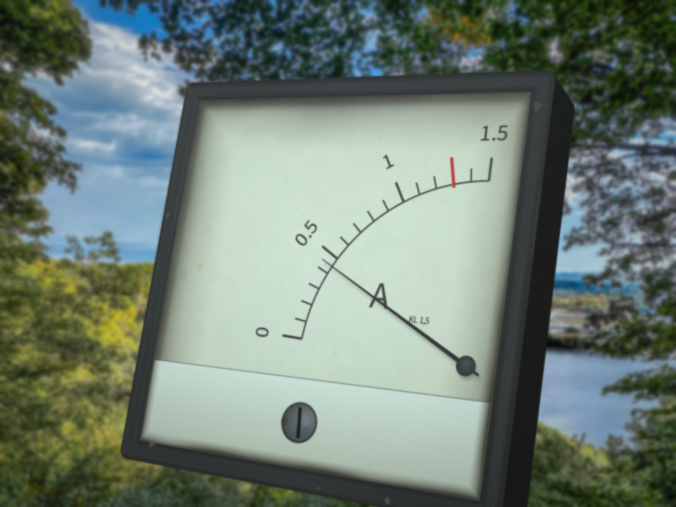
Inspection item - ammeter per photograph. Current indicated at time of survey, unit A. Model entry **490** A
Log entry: **0.45** A
